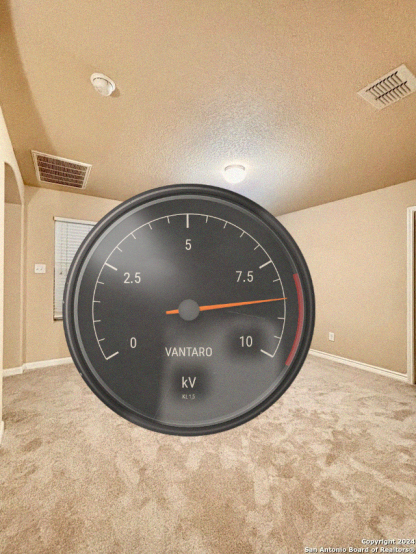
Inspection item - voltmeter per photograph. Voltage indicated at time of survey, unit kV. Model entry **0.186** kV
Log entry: **8.5** kV
